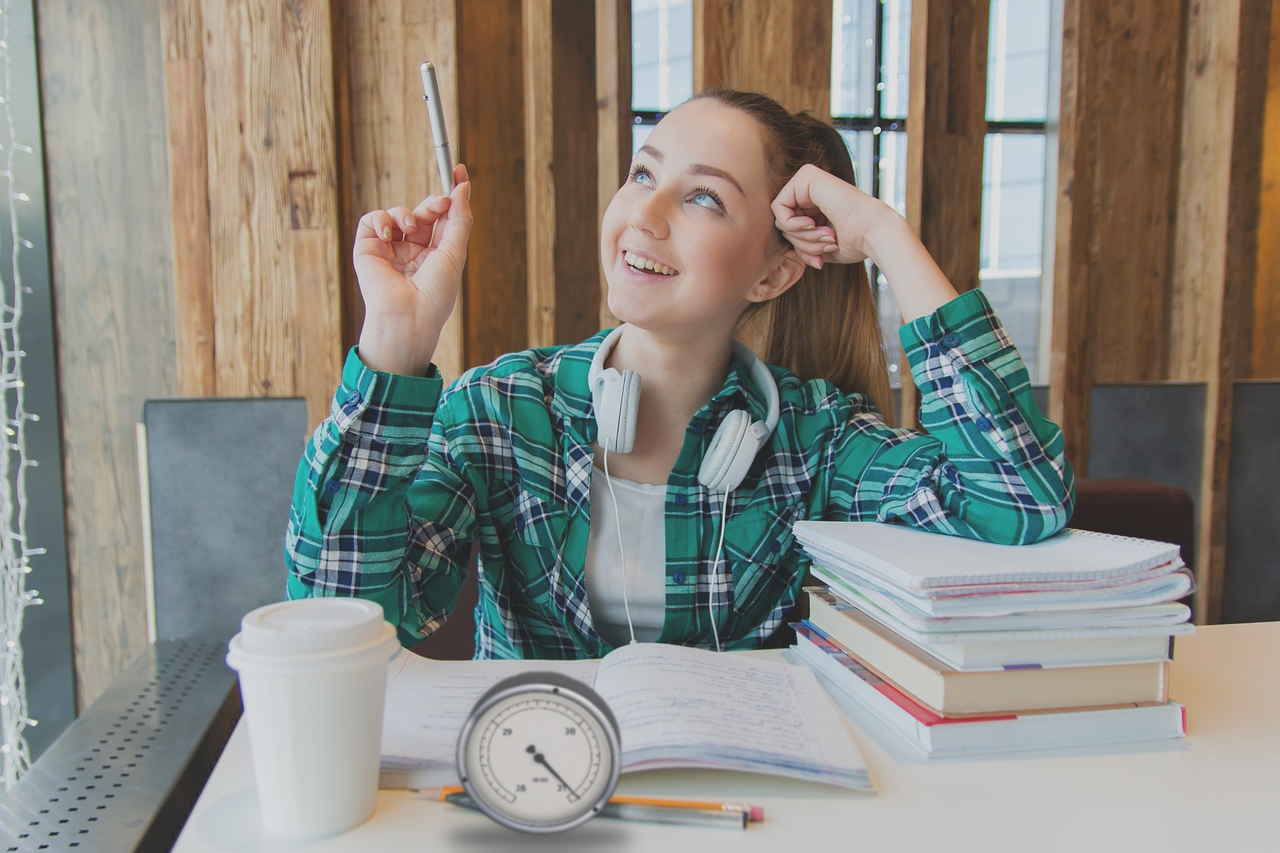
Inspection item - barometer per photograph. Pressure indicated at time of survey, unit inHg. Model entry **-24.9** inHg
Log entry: **30.9** inHg
